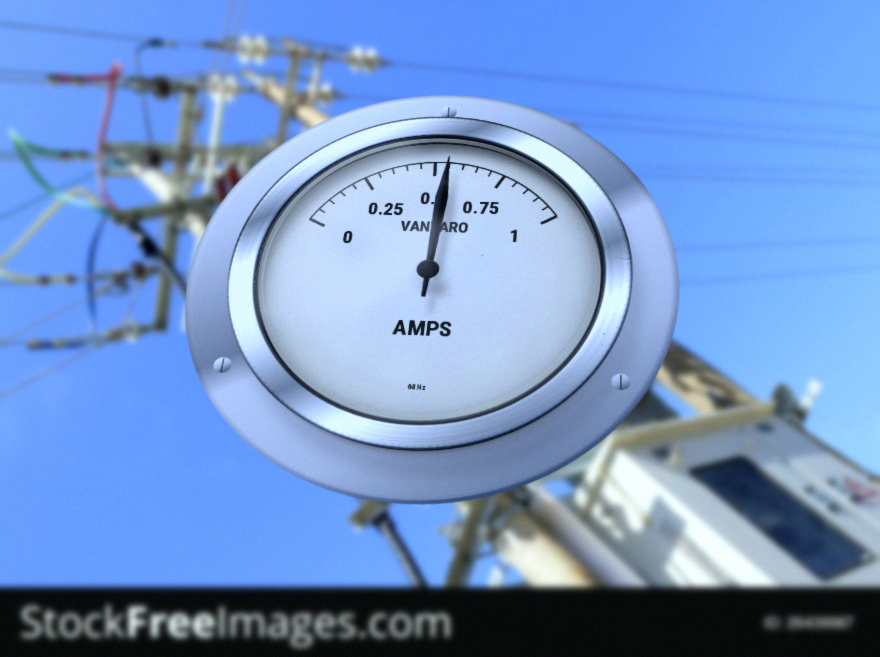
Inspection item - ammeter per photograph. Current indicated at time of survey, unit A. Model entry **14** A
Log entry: **0.55** A
